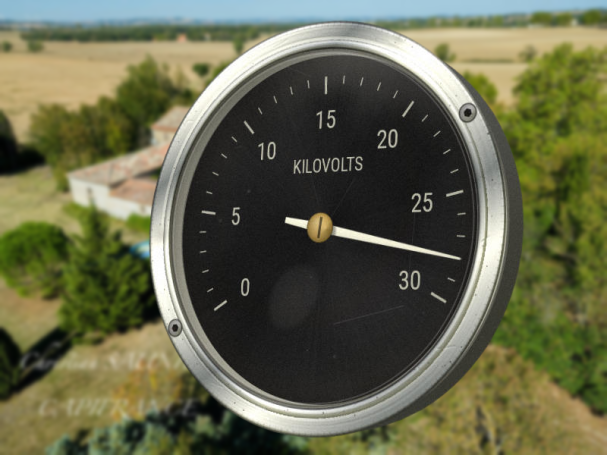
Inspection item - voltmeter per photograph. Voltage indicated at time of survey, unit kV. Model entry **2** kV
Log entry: **28** kV
